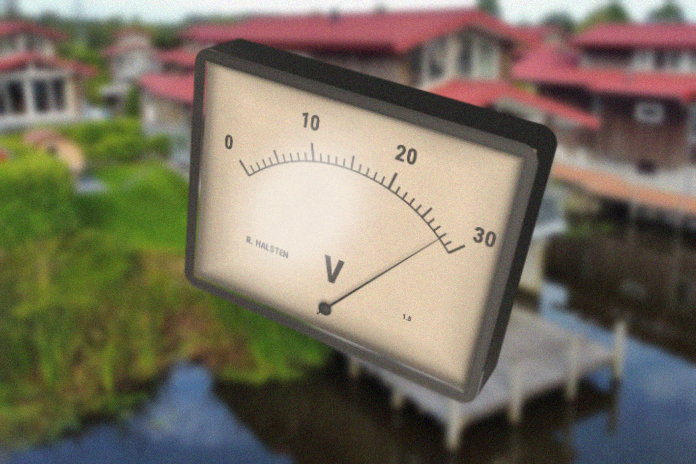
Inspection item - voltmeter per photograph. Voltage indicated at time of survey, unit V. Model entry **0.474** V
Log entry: **28** V
